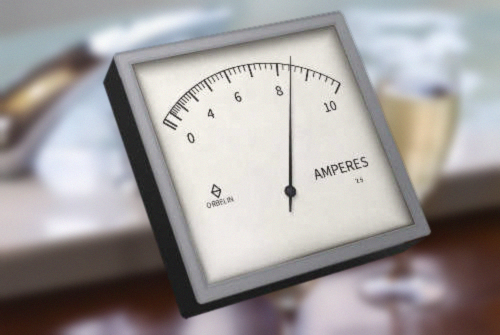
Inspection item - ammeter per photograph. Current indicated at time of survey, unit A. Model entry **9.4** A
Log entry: **8.4** A
